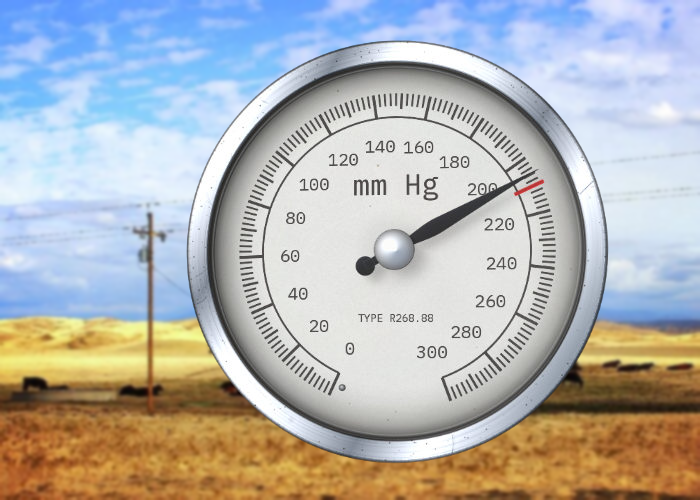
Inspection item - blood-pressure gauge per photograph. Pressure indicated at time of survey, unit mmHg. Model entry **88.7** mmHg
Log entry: **206** mmHg
